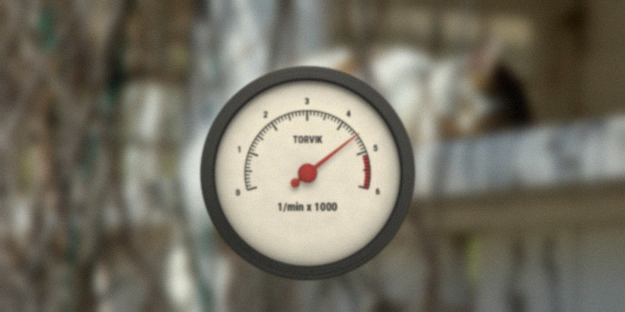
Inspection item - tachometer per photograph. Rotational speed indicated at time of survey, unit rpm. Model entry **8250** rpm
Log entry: **4500** rpm
